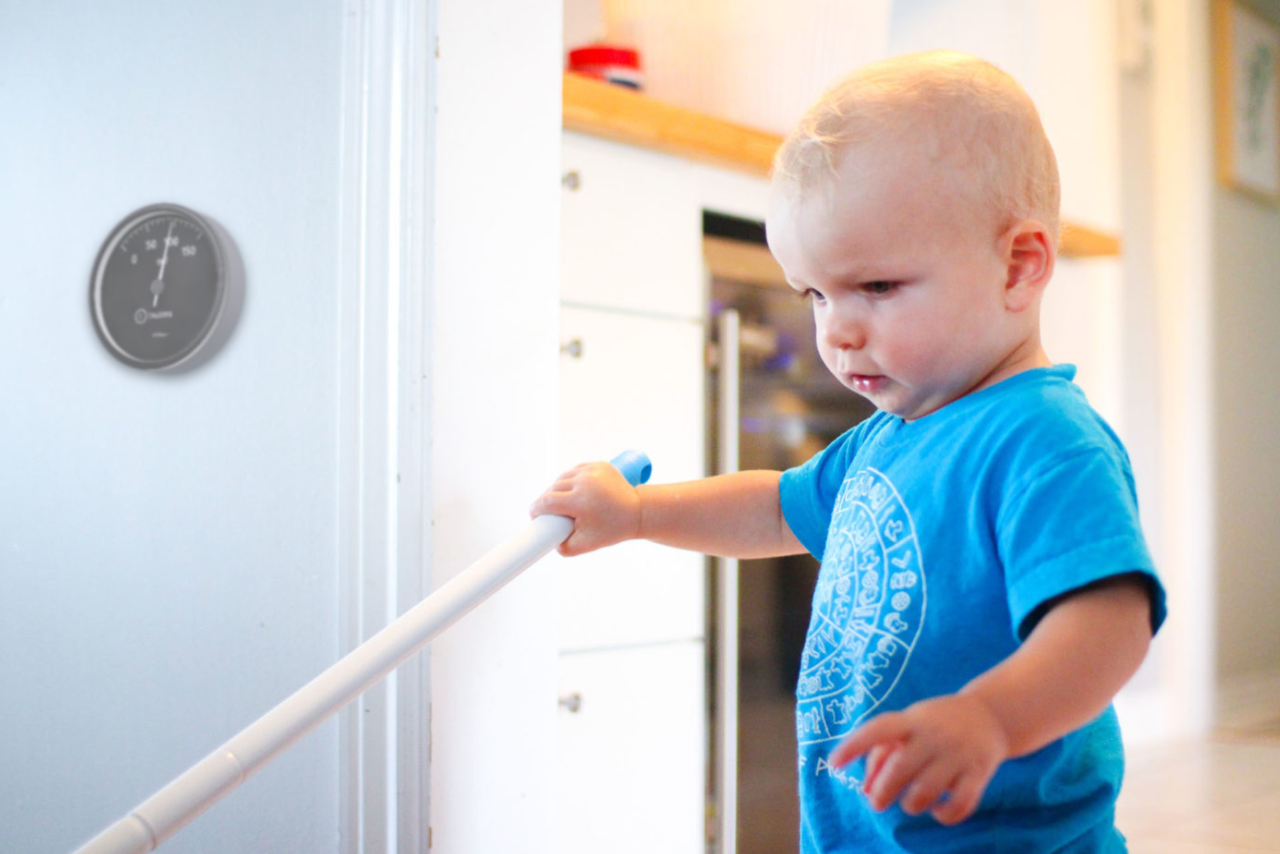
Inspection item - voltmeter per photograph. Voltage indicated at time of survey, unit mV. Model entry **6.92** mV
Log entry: **100** mV
